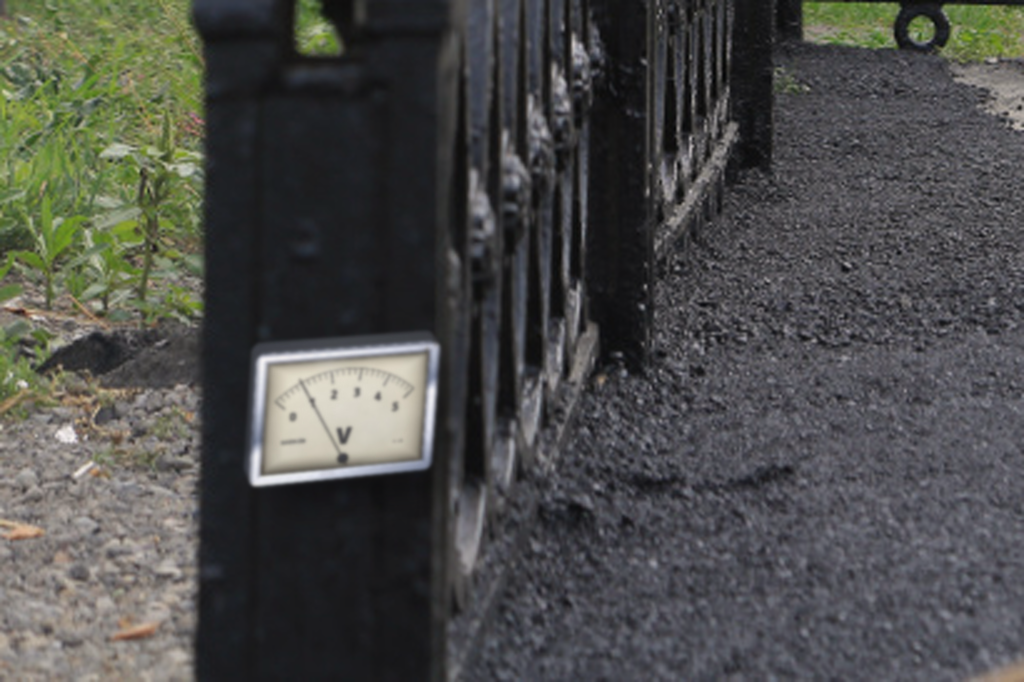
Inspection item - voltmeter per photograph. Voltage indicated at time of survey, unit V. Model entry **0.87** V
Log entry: **1** V
